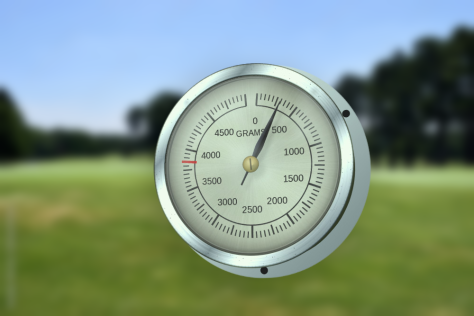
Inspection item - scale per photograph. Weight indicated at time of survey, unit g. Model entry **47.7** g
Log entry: **300** g
